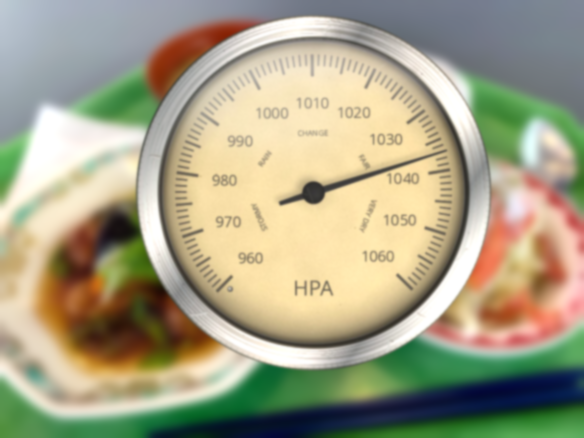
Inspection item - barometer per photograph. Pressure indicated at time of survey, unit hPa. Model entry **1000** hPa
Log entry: **1037** hPa
